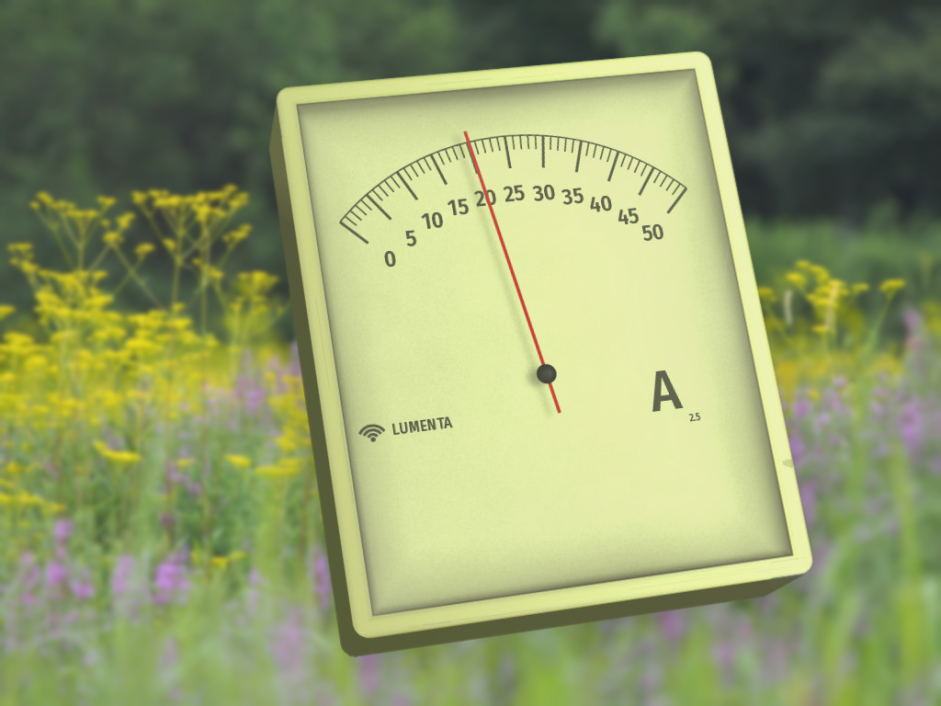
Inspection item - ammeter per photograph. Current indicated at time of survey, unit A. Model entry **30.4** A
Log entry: **20** A
